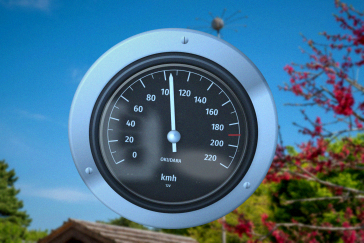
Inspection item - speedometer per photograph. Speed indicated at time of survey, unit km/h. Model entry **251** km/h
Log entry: **105** km/h
